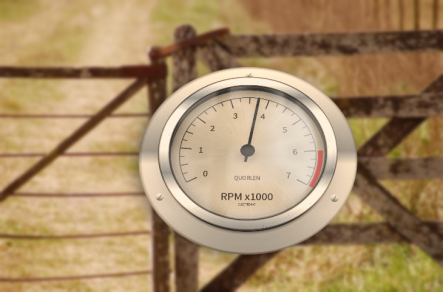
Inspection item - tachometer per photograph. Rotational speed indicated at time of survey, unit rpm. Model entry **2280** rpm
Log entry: **3750** rpm
